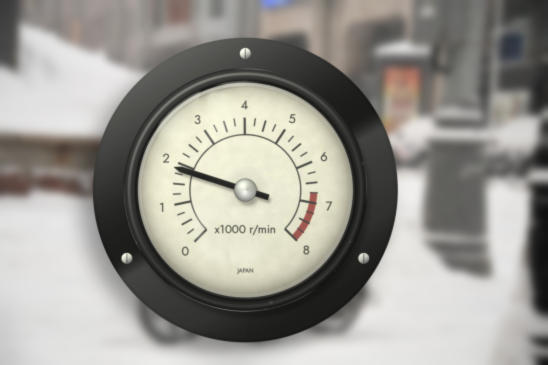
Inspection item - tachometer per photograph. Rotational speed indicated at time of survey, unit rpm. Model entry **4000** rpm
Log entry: **1875** rpm
